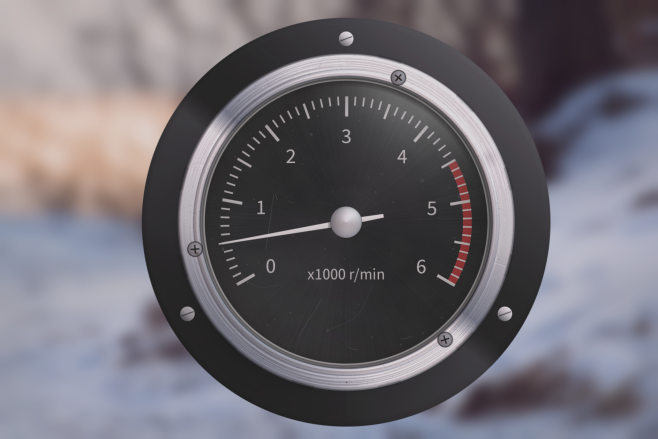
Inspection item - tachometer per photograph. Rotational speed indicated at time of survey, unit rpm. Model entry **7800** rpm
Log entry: **500** rpm
